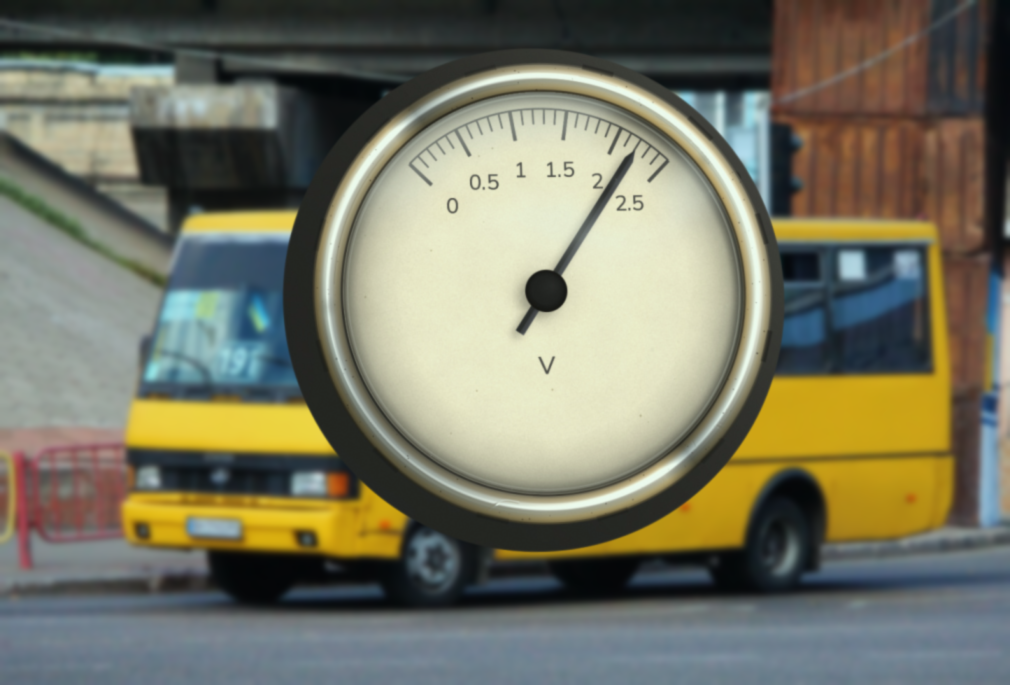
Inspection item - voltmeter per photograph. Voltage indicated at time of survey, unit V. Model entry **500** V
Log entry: **2.2** V
